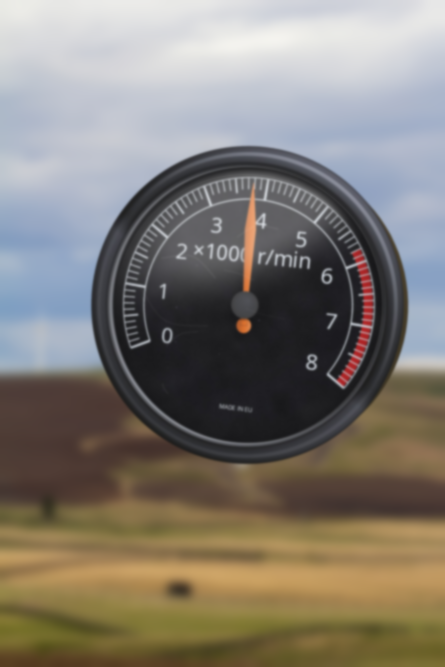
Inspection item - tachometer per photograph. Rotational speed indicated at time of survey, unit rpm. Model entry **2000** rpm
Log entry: **3800** rpm
